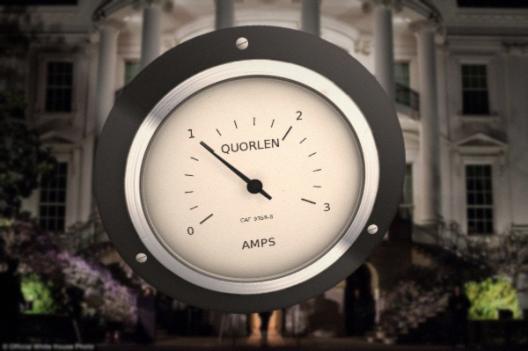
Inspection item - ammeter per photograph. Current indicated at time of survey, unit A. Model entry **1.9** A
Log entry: **1** A
